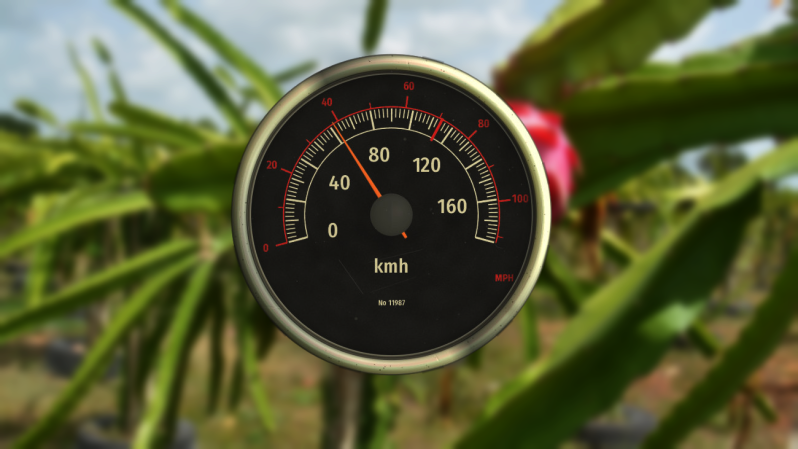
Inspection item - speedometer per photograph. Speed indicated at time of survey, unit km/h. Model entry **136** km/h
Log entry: **62** km/h
